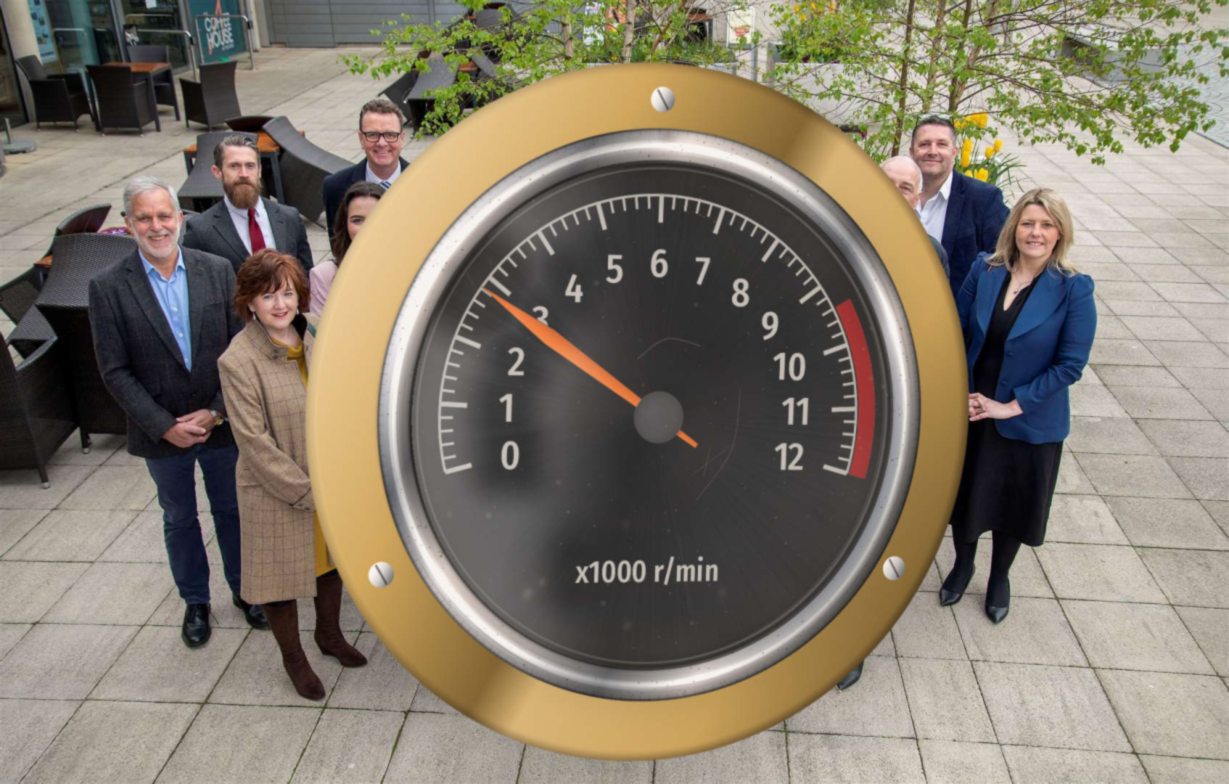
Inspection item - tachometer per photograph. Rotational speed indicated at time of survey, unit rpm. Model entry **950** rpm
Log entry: **2800** rpm
